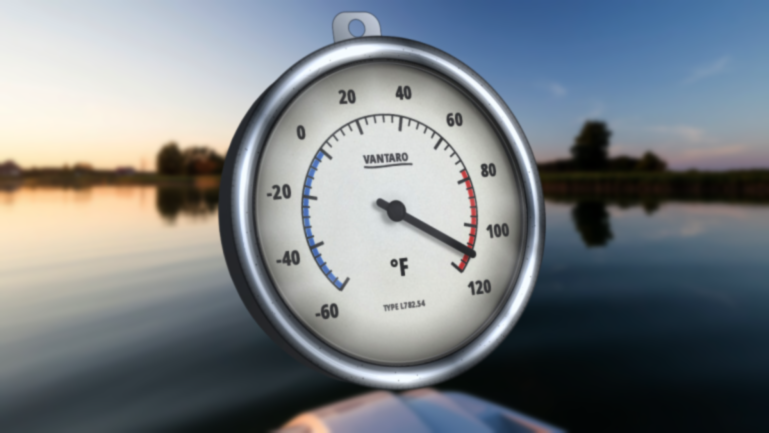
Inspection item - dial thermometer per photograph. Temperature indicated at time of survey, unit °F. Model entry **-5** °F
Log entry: **112** °F
